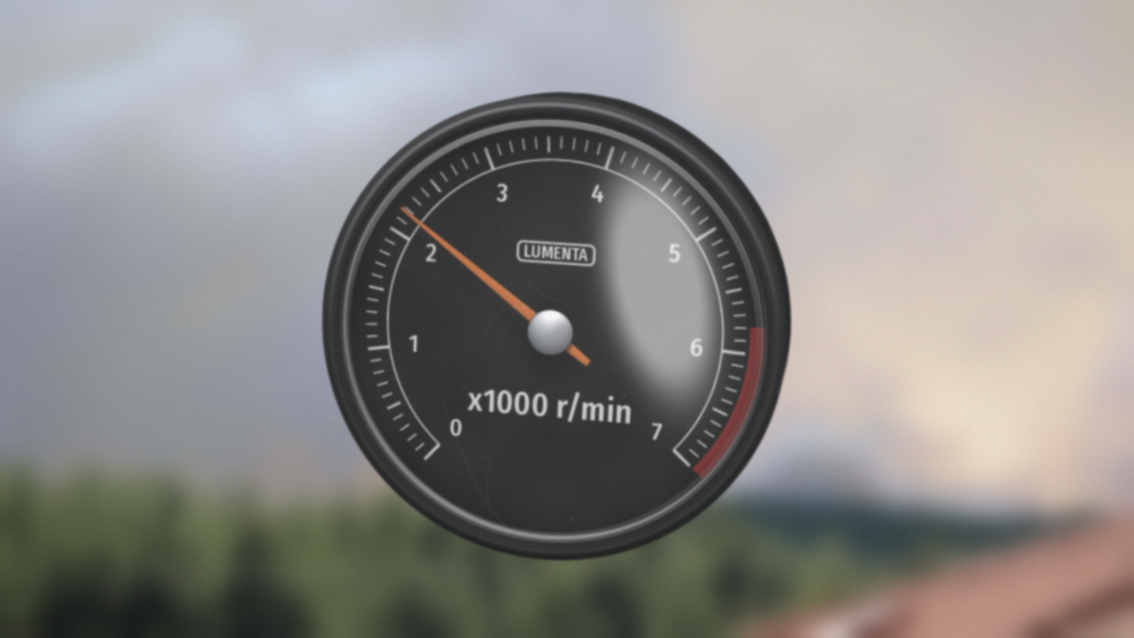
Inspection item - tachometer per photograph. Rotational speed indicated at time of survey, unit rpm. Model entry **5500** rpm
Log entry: **2200** rpm
